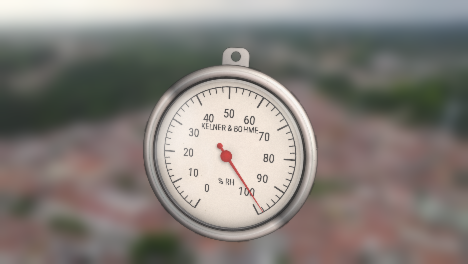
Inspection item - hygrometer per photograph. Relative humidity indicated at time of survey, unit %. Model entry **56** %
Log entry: **98** %
